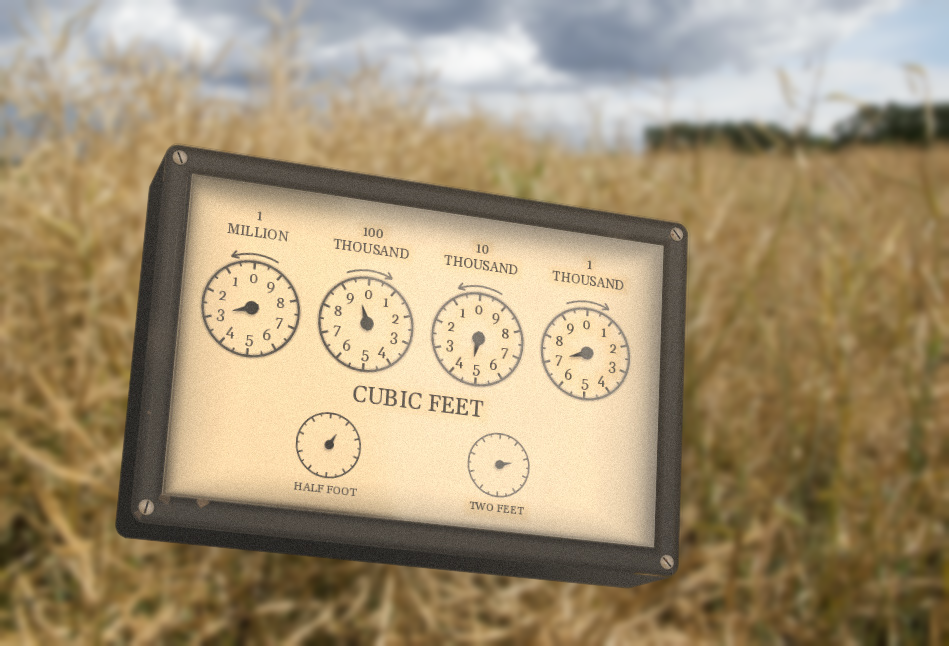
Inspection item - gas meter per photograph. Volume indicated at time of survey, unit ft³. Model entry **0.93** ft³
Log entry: **294700** ft³
